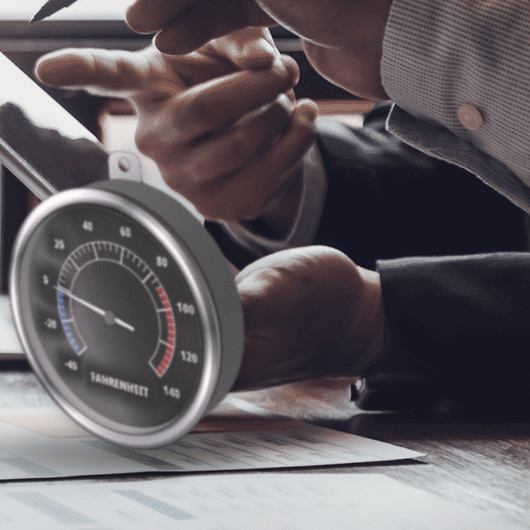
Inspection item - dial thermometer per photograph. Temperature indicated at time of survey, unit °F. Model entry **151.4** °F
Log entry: **0** °F
